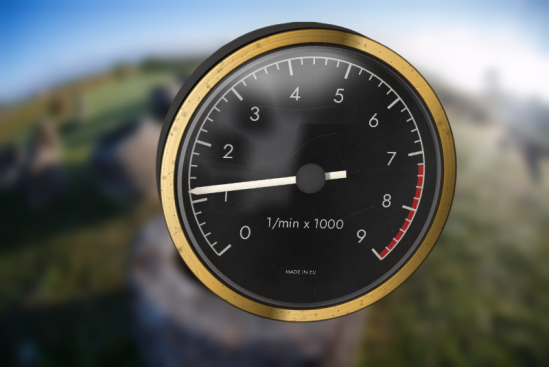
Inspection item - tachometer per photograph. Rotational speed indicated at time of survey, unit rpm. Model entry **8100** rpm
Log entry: **1200** rpm
